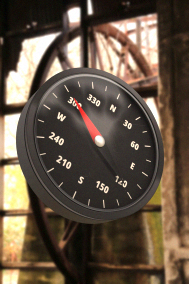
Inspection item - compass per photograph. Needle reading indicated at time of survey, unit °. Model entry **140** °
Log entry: **300** °
